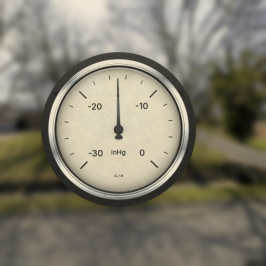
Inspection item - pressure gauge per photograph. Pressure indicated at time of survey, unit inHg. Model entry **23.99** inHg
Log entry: **-15** inHg
